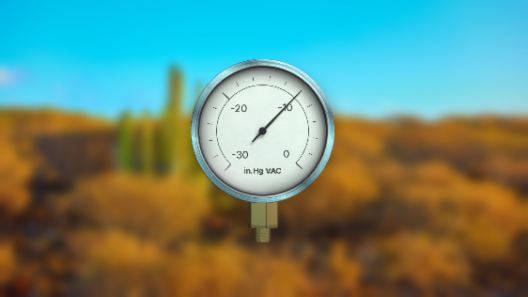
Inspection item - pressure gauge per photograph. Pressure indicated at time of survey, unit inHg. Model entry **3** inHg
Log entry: **-10** inHg
